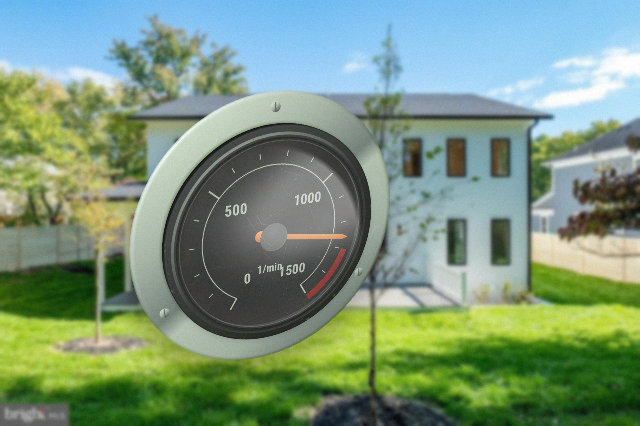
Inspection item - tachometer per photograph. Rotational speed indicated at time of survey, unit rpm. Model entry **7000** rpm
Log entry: **1250** rpm
